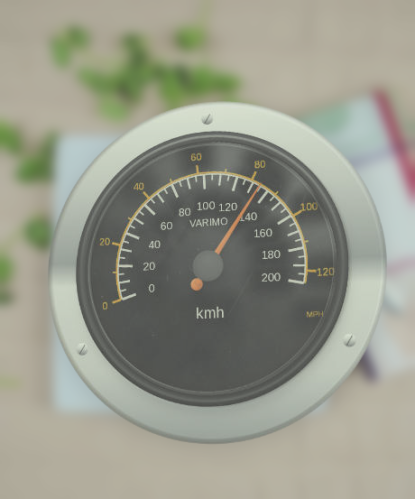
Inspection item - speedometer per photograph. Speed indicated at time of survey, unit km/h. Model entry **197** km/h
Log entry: **135** km/h
